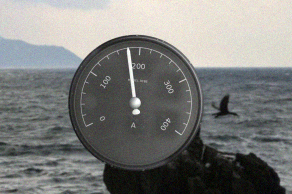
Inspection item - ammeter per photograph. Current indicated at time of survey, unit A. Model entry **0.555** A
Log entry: **180** A
